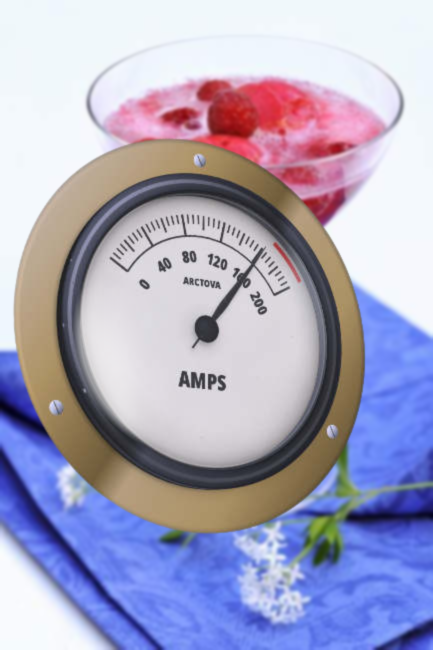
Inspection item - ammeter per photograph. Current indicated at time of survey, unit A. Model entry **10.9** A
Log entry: **160** A
